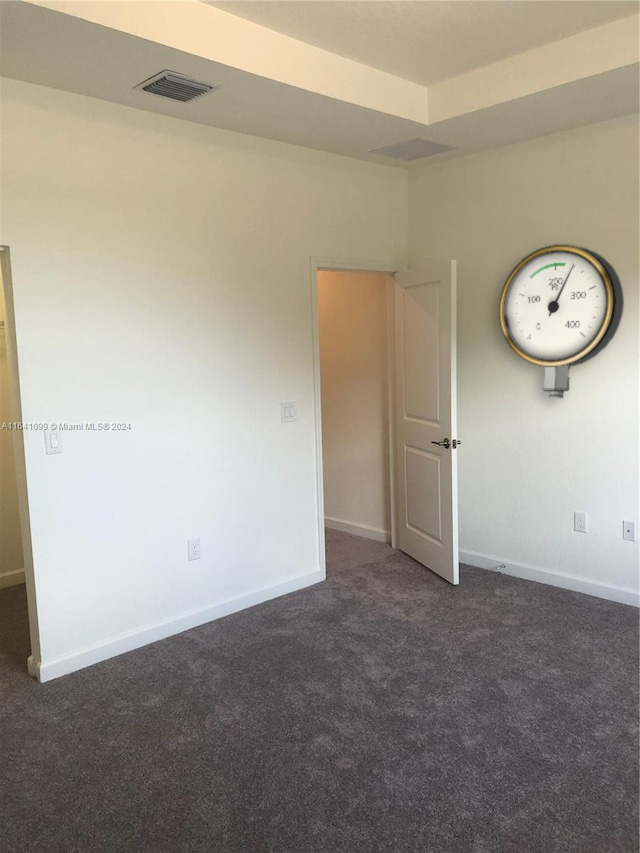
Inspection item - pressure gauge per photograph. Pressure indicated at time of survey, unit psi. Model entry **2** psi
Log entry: **240** psi
